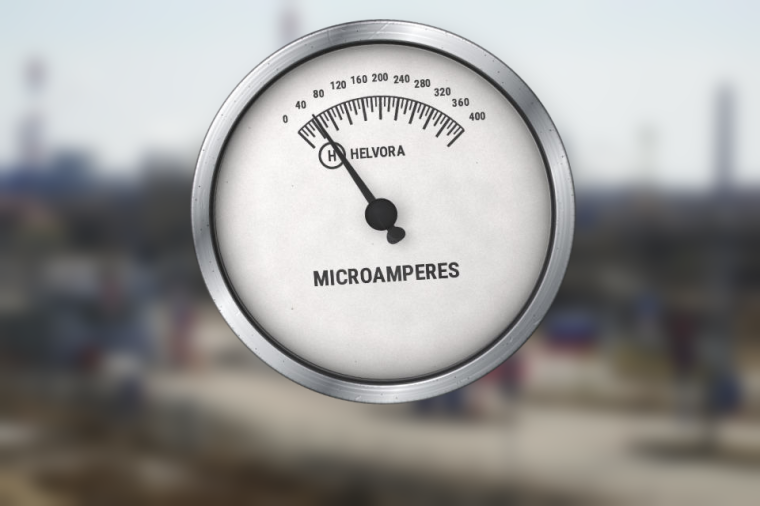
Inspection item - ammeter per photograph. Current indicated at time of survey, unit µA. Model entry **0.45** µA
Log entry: **50** µA
